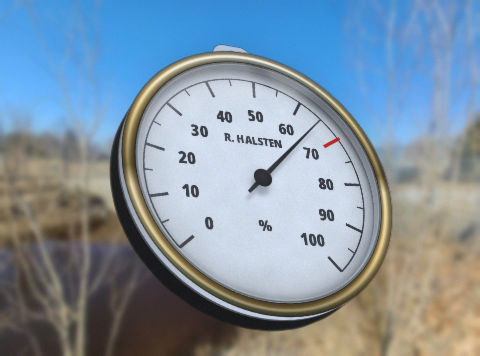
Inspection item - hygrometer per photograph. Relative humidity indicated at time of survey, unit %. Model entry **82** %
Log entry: **65** %
